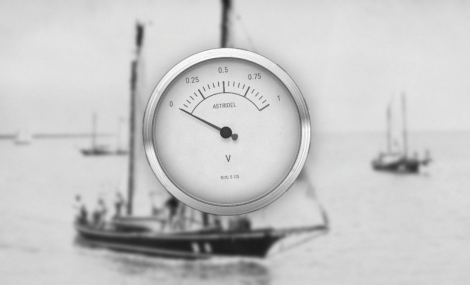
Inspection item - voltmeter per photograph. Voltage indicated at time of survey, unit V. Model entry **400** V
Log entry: **0** V
